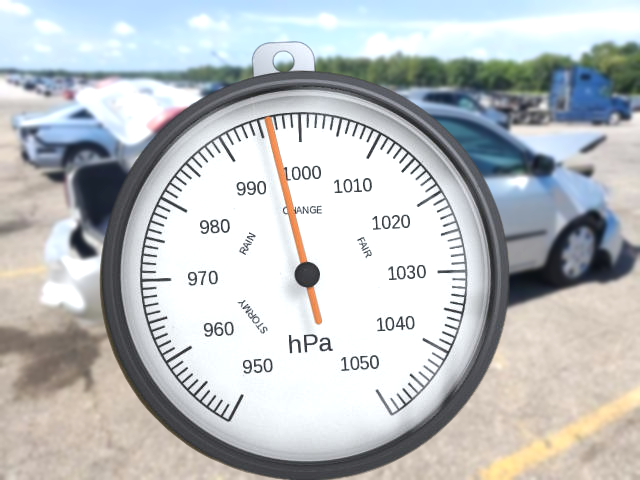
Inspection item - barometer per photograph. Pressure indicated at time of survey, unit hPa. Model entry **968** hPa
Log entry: **996** hPa
